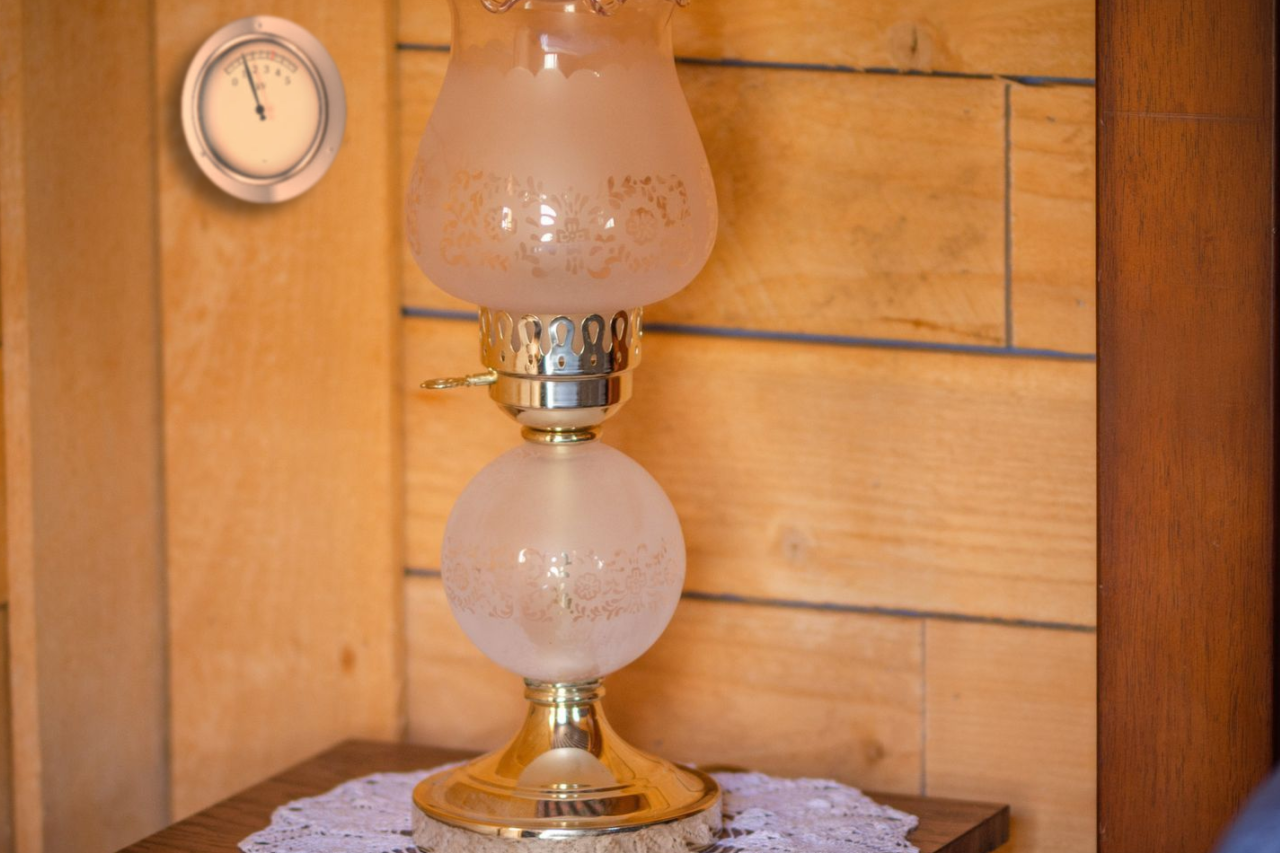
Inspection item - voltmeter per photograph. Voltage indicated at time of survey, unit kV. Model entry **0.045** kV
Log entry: **1.5** kV
